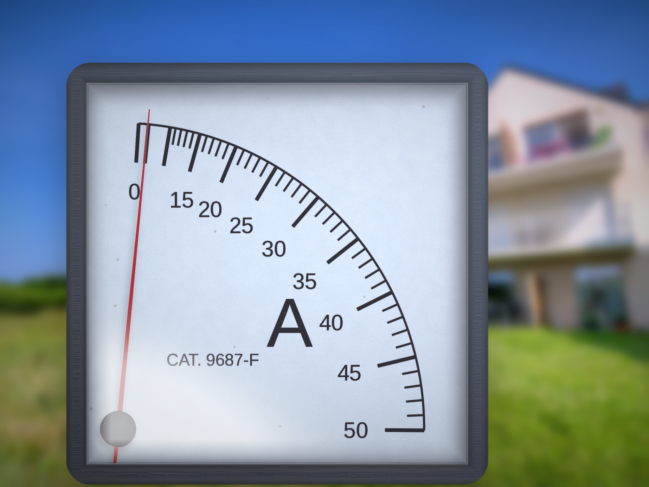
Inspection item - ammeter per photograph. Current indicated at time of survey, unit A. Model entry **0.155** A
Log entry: **5** A
